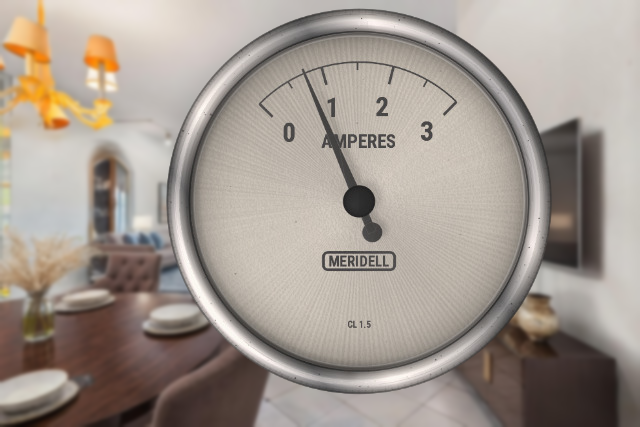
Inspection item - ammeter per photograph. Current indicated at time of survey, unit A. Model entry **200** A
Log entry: **0.75** A
